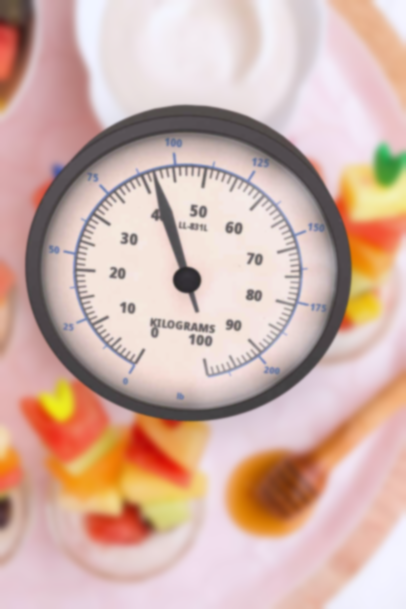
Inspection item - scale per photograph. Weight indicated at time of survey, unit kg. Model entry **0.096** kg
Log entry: **42** kg
